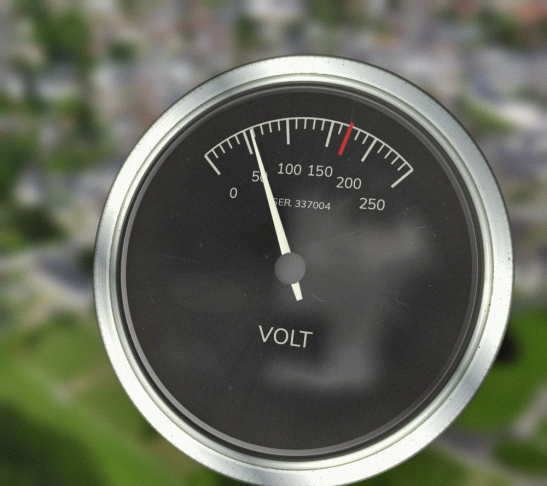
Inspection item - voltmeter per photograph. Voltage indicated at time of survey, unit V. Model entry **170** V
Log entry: **60** V
